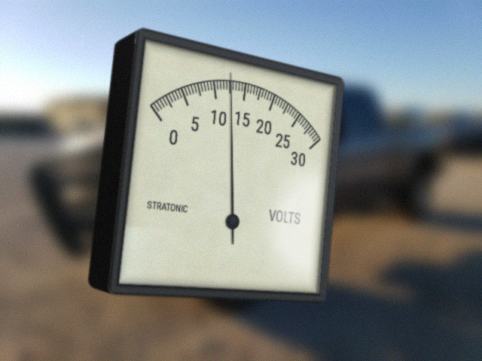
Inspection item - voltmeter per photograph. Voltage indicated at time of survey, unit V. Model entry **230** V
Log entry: **12.5** V
